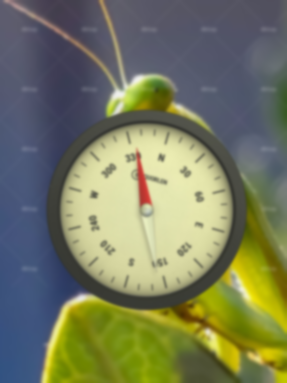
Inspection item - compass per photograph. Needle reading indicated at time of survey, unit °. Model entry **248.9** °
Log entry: **335** °
